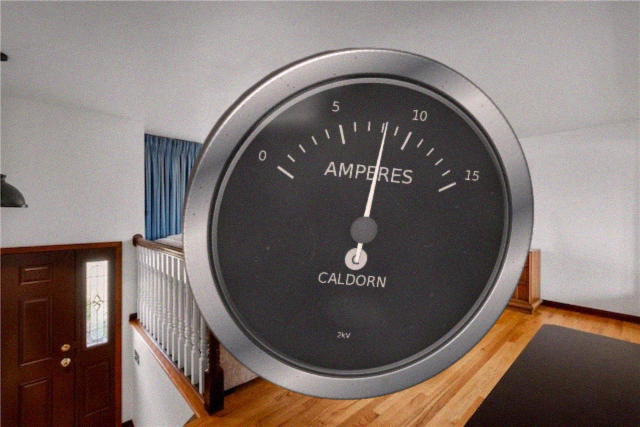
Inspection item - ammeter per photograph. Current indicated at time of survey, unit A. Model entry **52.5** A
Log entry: **8** A
